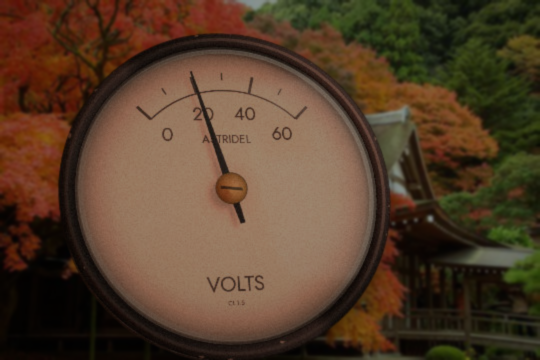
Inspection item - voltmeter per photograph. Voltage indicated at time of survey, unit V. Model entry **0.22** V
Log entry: **20** V
